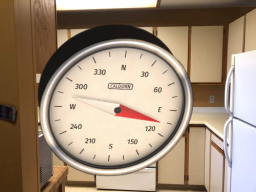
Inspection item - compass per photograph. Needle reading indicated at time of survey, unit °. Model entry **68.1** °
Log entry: **105** °
